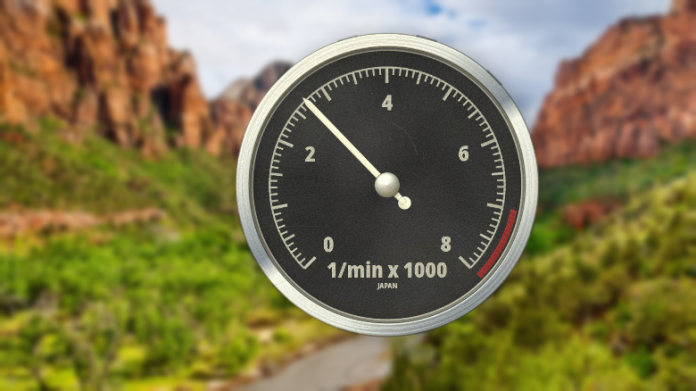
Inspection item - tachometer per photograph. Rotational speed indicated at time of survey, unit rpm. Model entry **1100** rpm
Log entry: **2700** rpm
